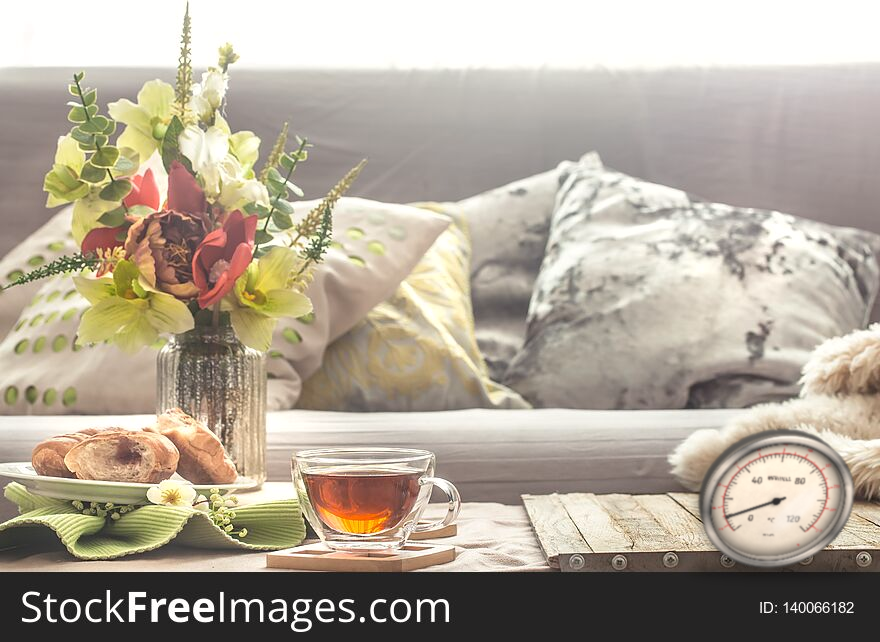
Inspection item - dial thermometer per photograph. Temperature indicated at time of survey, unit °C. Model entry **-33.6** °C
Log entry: **10** °C
